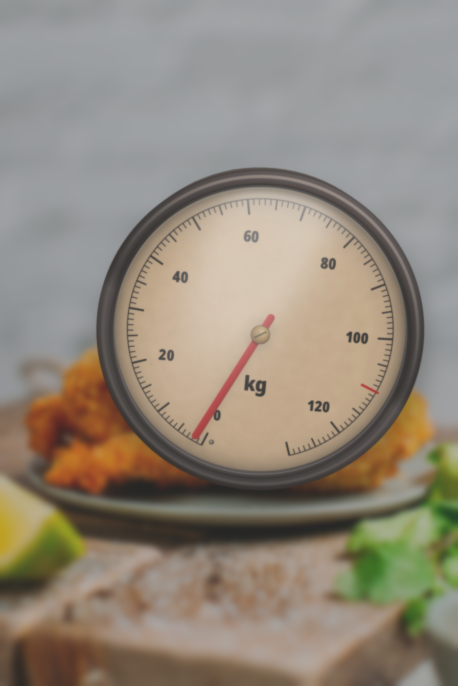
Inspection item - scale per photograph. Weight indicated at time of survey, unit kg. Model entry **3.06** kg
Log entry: **2** kg
